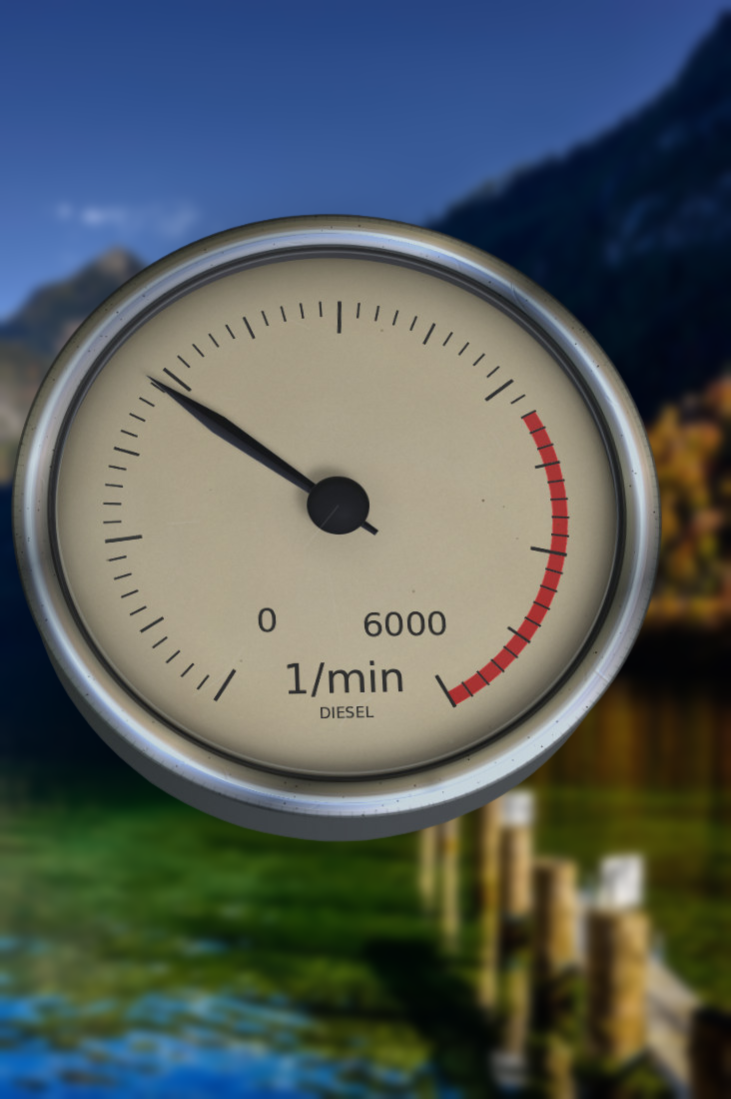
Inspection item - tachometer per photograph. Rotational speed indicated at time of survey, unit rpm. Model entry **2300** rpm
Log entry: **1900** rpm
